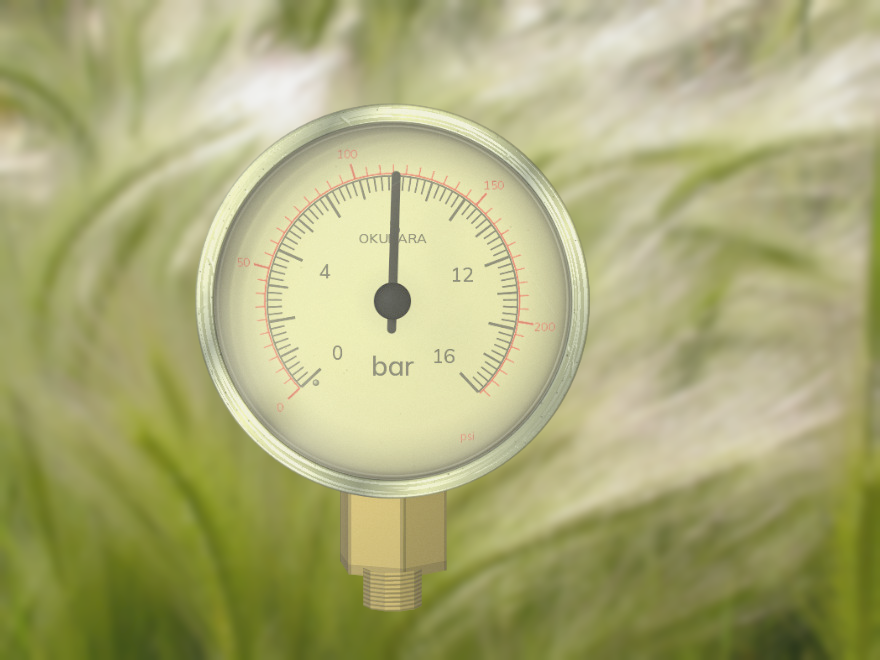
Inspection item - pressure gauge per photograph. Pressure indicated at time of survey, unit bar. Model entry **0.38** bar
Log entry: **8** bar
